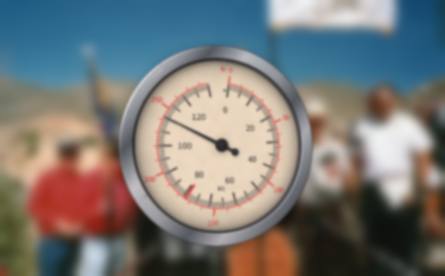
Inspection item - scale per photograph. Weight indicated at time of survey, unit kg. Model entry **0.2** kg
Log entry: **110** kg
